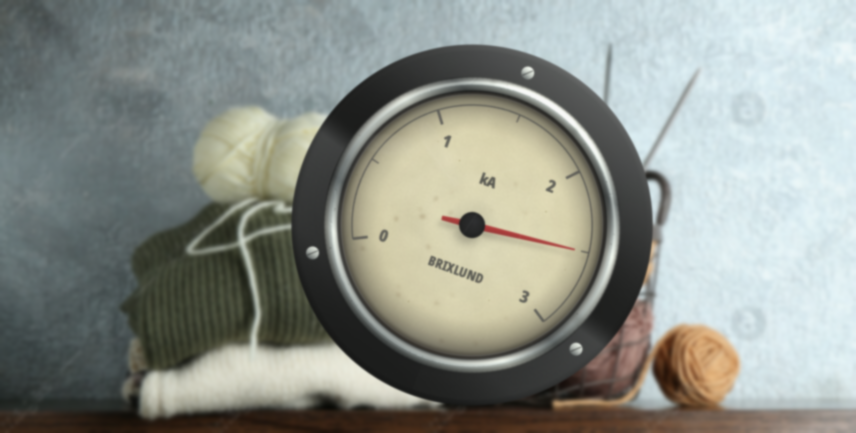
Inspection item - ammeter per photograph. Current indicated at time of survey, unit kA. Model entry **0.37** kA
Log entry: **2.5** kA
